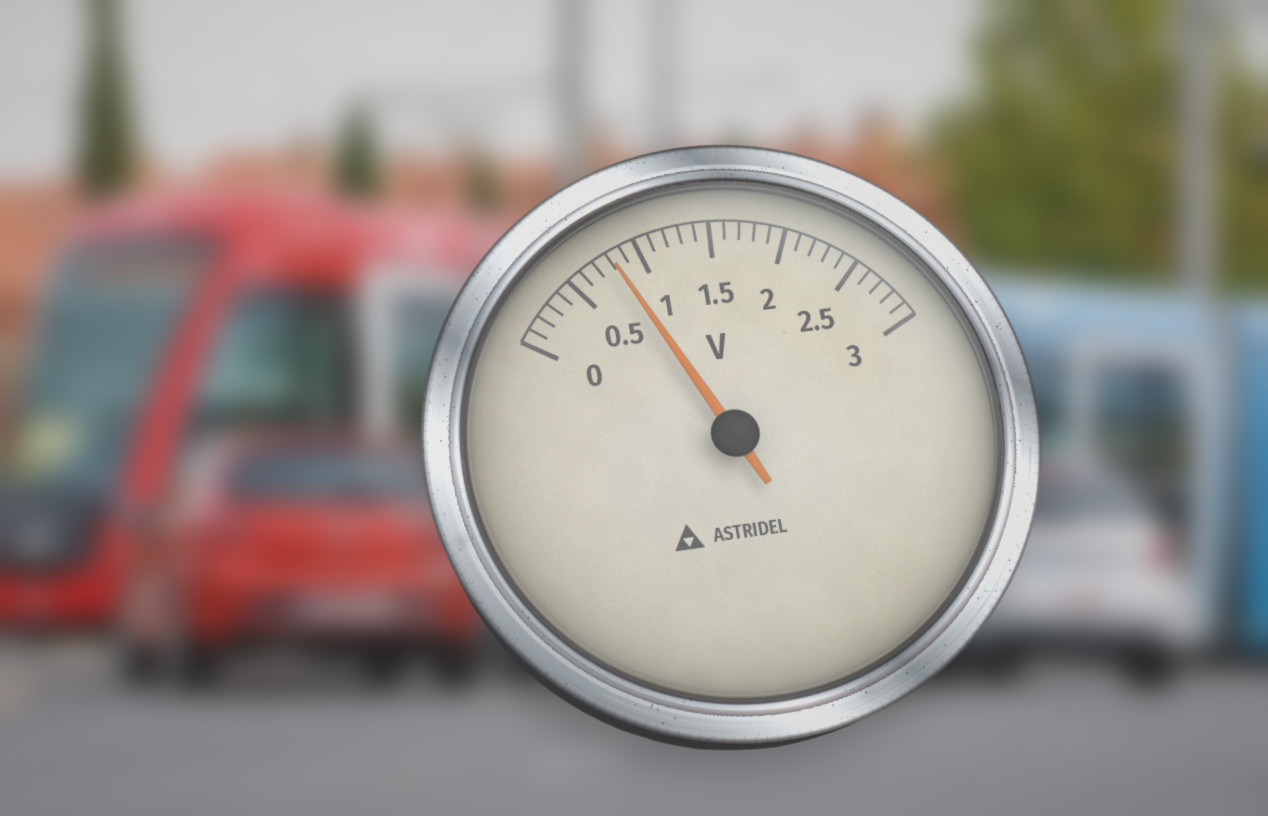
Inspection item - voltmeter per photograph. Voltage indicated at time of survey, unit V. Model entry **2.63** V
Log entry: **0.8** V
